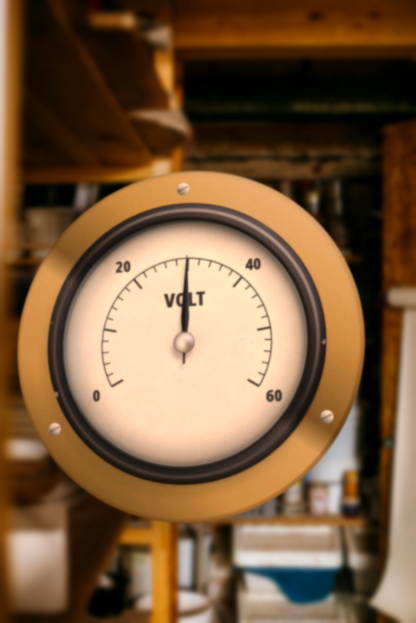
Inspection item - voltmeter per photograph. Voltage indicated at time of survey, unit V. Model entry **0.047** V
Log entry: **30** V
